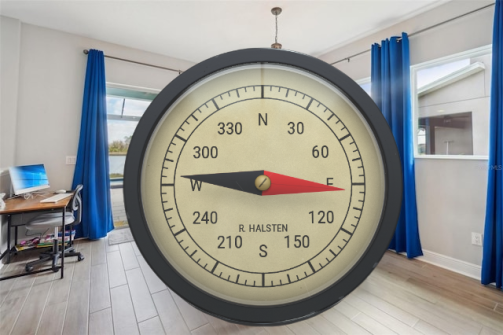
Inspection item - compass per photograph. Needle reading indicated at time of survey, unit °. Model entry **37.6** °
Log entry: **95** °
